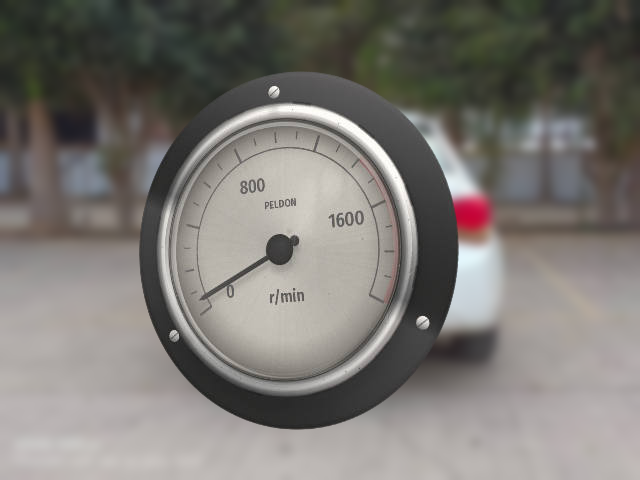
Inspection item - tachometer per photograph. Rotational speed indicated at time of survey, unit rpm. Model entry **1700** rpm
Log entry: **50** rpm
